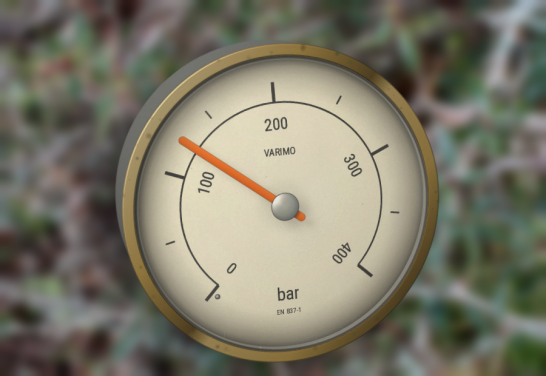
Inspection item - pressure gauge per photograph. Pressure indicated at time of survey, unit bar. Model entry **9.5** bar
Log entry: **125** bar
